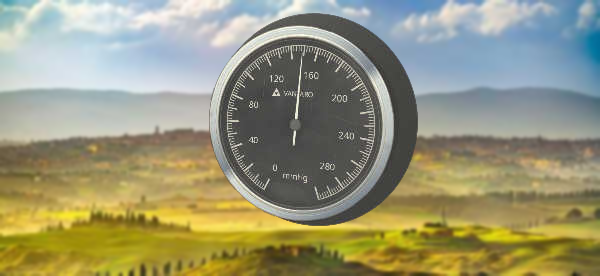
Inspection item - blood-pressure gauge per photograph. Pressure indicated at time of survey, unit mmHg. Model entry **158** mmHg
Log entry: **150** mmHg
